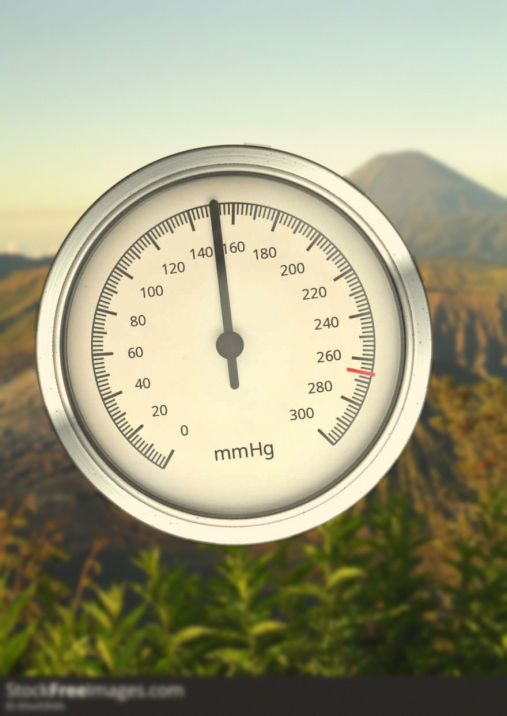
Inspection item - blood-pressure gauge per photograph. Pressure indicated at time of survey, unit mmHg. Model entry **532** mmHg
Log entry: **152** mmHg
